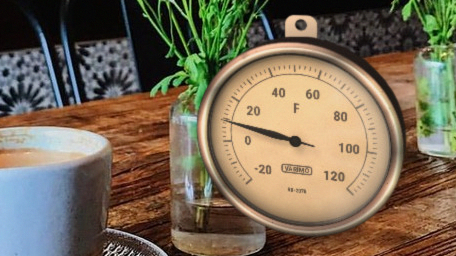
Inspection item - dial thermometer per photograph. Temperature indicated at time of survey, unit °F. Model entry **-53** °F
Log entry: **10** °F
